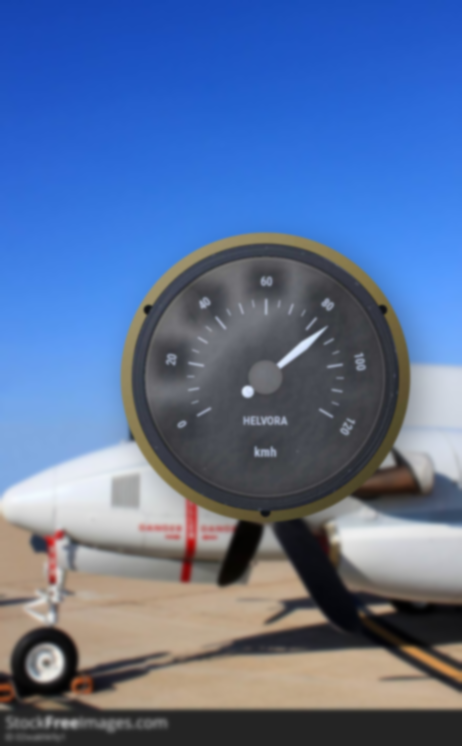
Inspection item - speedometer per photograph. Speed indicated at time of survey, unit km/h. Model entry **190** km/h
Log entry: **85** km/h
